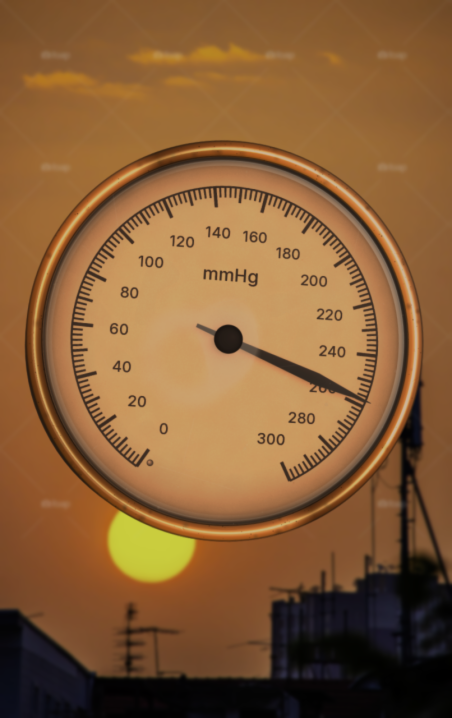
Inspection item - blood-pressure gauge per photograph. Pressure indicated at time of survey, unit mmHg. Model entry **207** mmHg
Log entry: **258** mmHg
